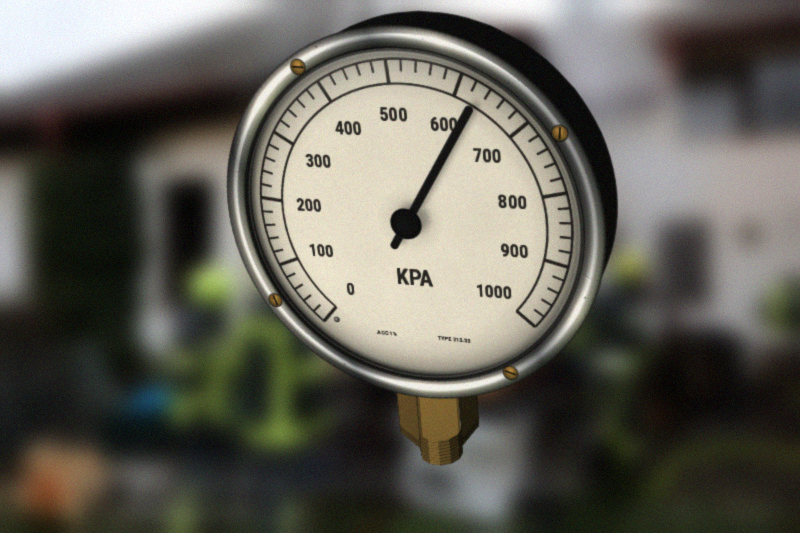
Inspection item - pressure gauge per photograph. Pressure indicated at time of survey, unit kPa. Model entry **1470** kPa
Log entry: **630** kPa
